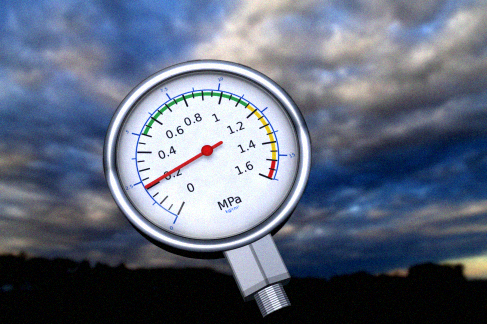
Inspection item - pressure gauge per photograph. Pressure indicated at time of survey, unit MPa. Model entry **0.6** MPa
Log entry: **0.2** MPa
